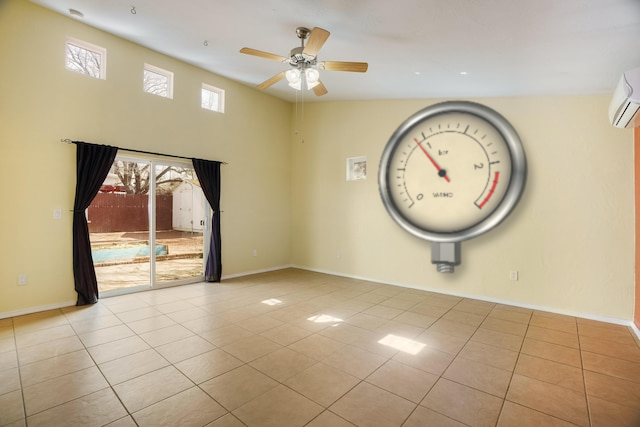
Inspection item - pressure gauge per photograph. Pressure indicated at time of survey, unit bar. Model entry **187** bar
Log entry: **0.9** bar
